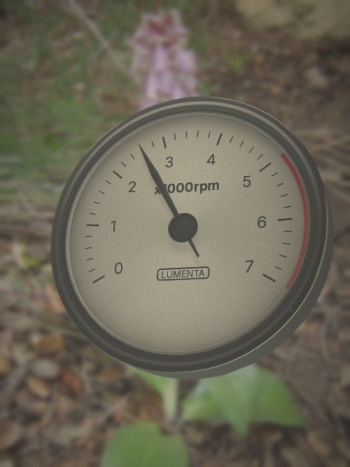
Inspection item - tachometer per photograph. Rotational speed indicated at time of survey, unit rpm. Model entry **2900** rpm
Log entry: **2600** rpm
